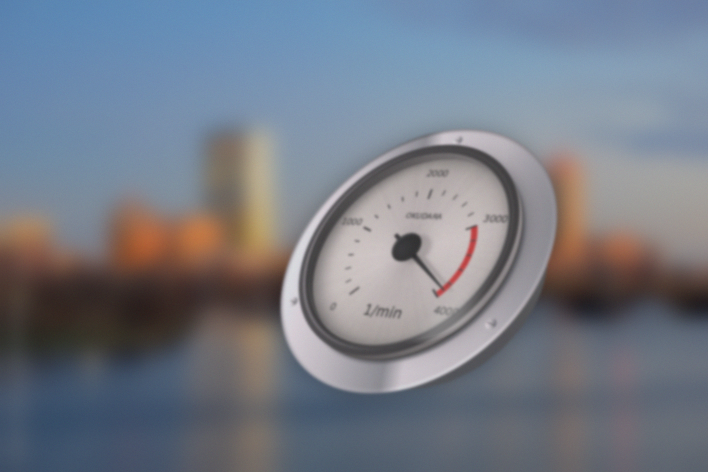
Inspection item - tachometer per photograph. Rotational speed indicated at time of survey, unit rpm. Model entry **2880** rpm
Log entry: **3900** rpm
